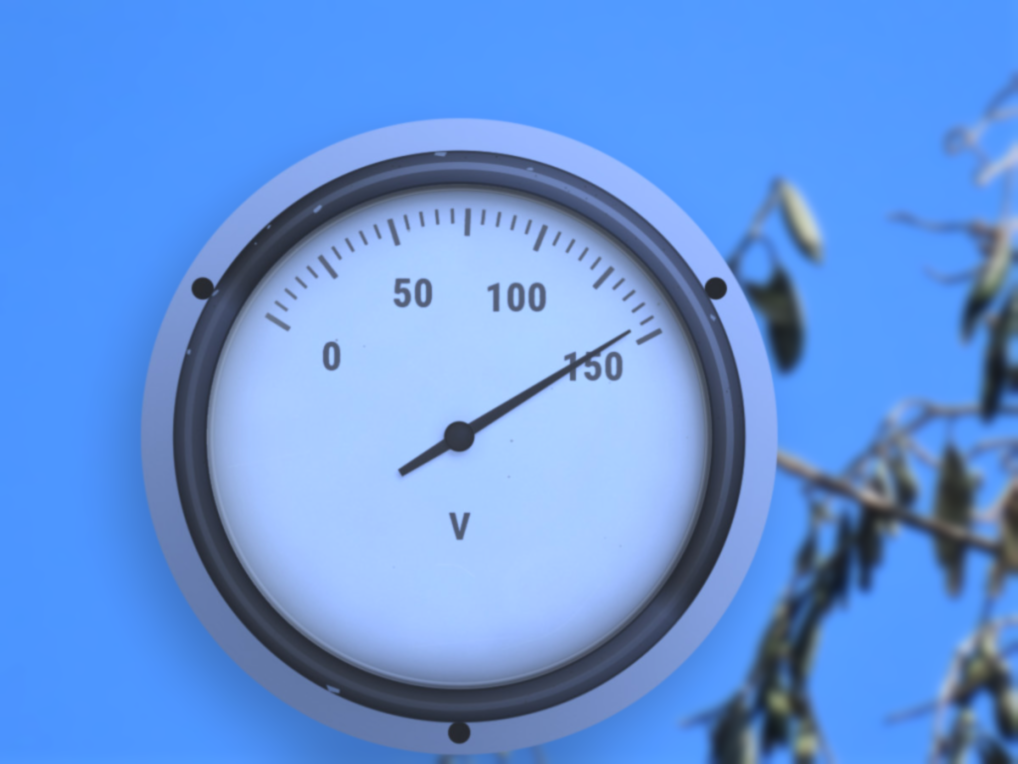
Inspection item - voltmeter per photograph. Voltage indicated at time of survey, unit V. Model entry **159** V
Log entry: **145** V
